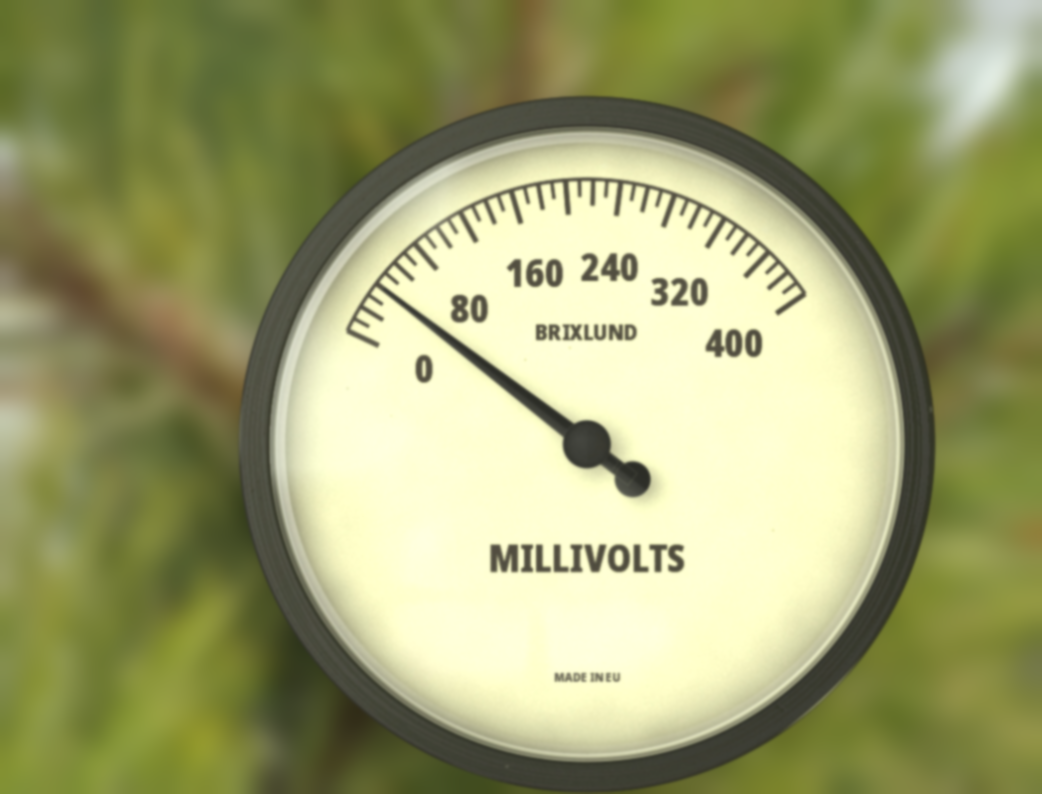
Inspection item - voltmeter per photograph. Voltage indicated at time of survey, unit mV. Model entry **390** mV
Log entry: **40** mV
